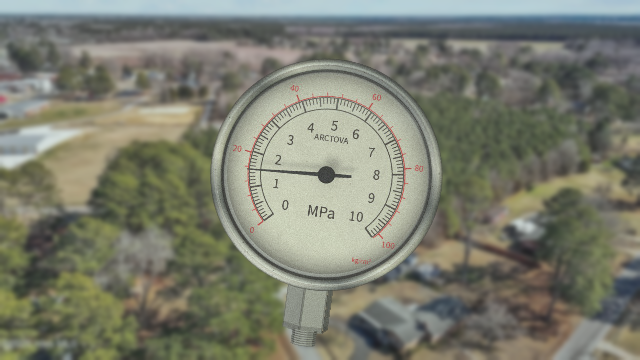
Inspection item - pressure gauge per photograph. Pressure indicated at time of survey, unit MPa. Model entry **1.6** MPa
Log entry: **1.5** MPa
